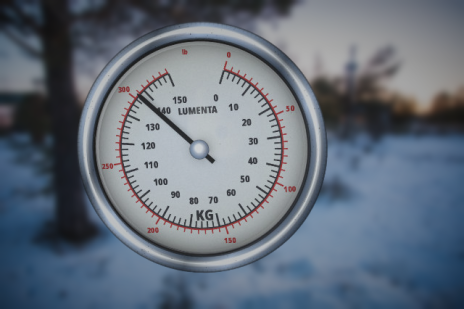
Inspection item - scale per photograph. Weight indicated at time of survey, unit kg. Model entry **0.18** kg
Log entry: **138** kg
